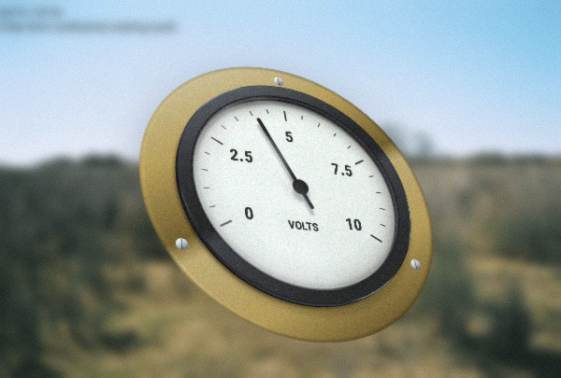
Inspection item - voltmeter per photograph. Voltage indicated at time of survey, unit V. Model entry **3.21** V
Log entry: **4** V
